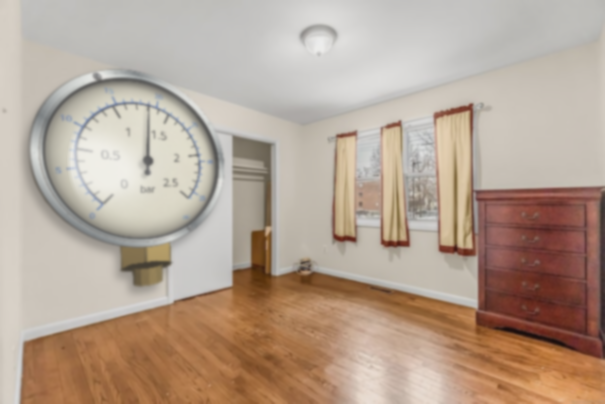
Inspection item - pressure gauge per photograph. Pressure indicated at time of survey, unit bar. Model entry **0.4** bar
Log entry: **1.3** bar
